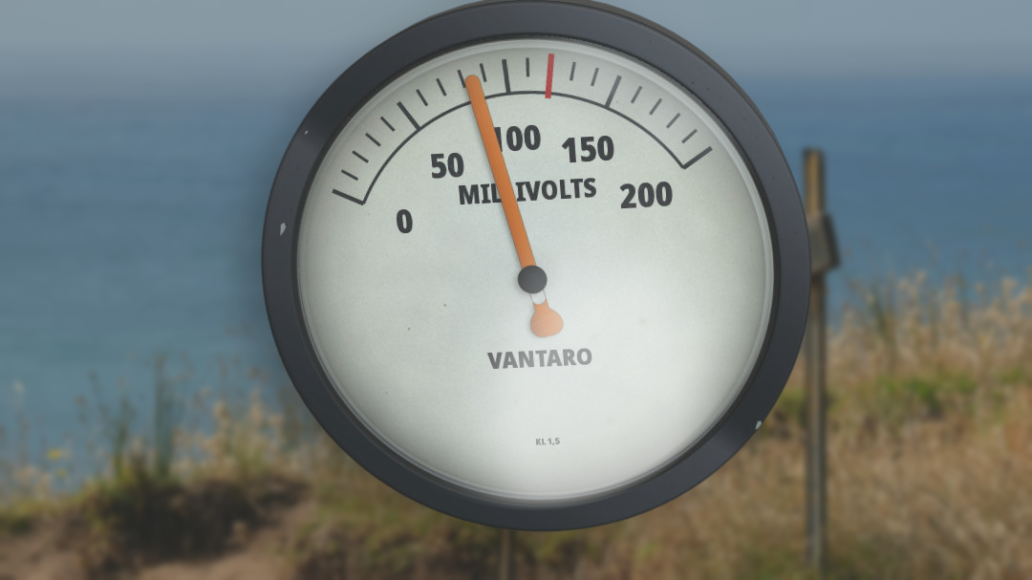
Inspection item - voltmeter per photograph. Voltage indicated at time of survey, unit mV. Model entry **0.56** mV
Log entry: **85** mV
